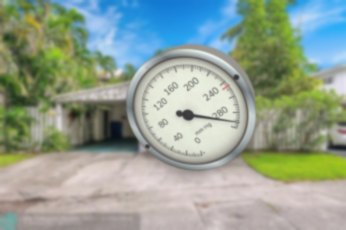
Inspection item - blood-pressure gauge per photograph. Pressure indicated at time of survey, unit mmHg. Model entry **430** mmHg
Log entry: **290** mmHg
